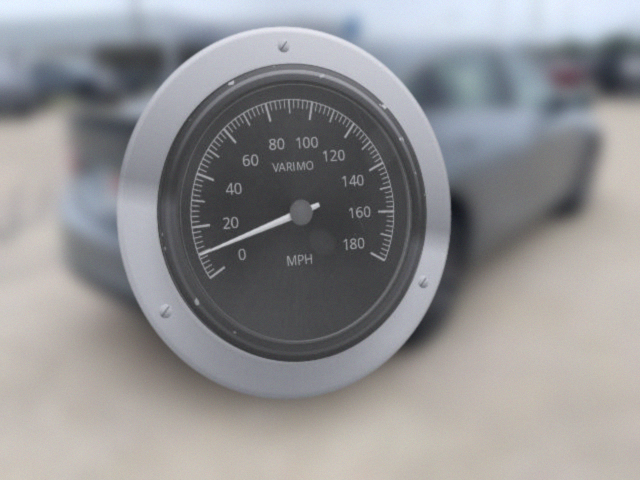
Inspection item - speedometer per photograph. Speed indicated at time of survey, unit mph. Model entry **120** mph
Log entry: **10** mph
